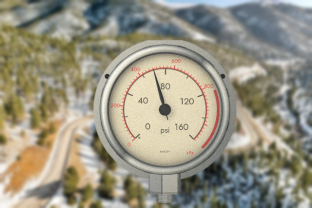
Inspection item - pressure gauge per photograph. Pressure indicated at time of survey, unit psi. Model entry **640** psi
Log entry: **70** psi
